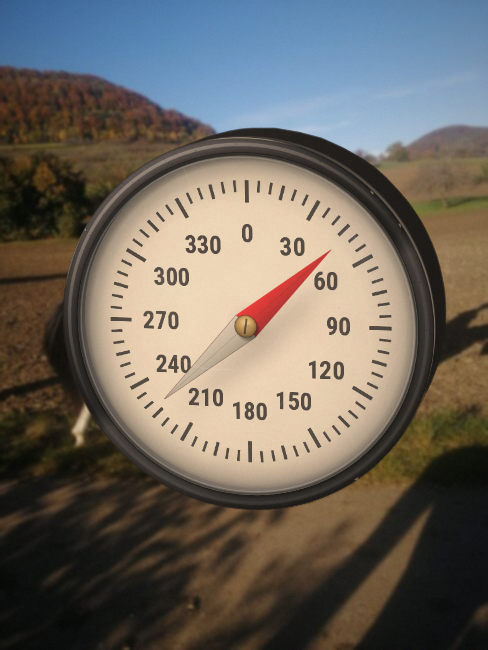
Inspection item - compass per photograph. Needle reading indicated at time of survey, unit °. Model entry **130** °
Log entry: **47.5** °
